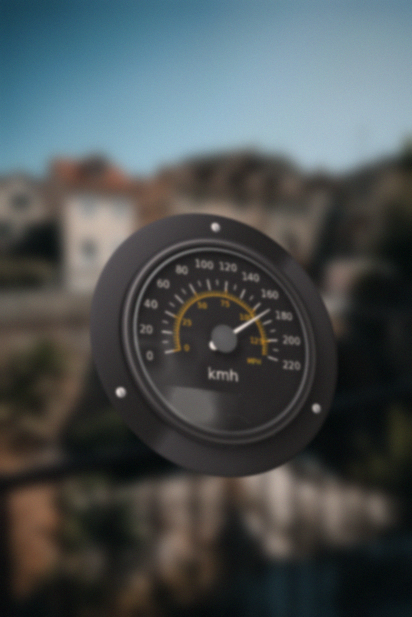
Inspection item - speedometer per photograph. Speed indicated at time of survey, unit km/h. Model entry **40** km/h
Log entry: **170** km/h
